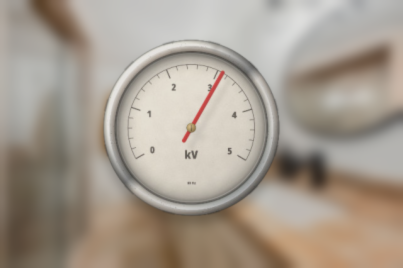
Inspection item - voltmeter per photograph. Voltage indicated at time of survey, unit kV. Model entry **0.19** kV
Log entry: **3.1** kV
